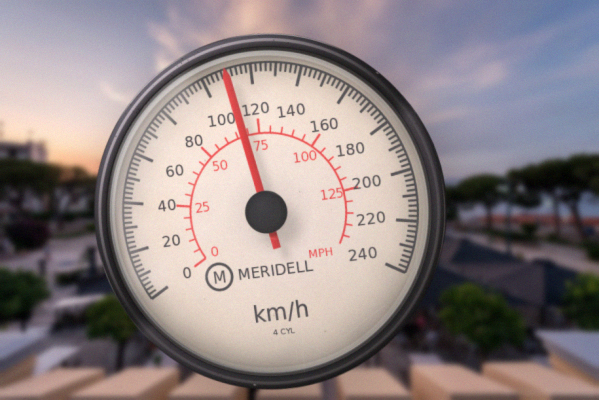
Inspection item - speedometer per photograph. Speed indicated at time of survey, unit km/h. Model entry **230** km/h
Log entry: **110** km/h
